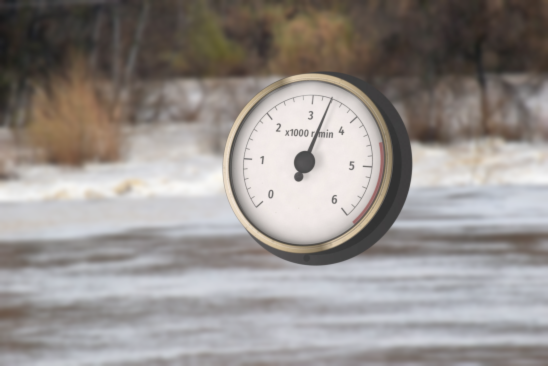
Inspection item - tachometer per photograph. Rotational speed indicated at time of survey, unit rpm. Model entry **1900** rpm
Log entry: **3400** rpm
